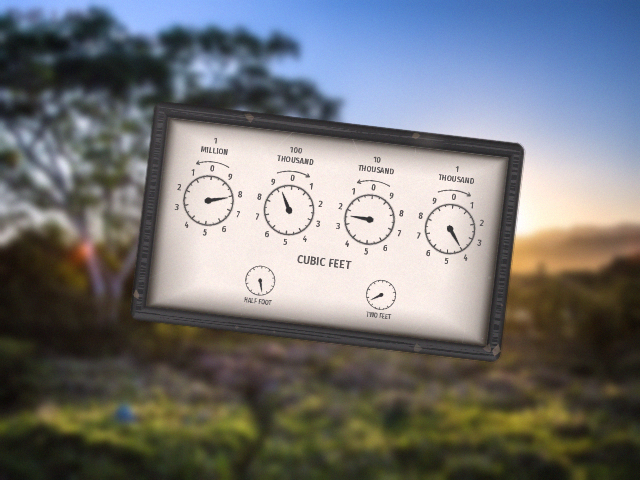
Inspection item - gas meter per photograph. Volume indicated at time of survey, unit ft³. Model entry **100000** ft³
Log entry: **792400** ft³
